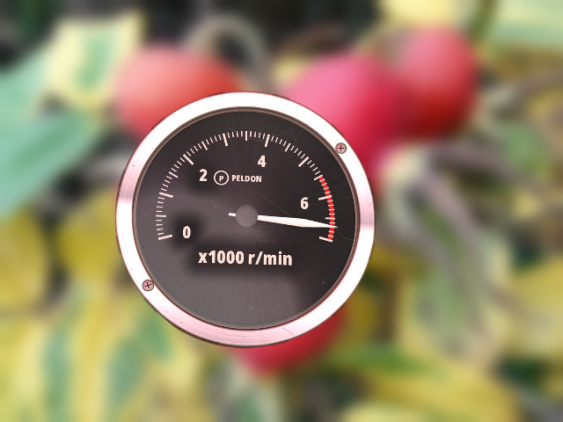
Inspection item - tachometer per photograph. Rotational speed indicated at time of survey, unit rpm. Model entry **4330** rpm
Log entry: **6700** rpm
